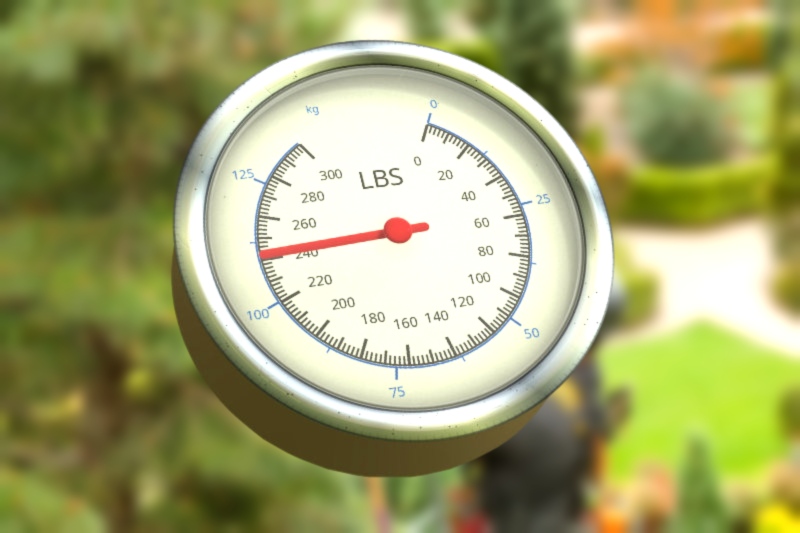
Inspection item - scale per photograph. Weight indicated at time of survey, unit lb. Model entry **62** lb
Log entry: **240** lb
